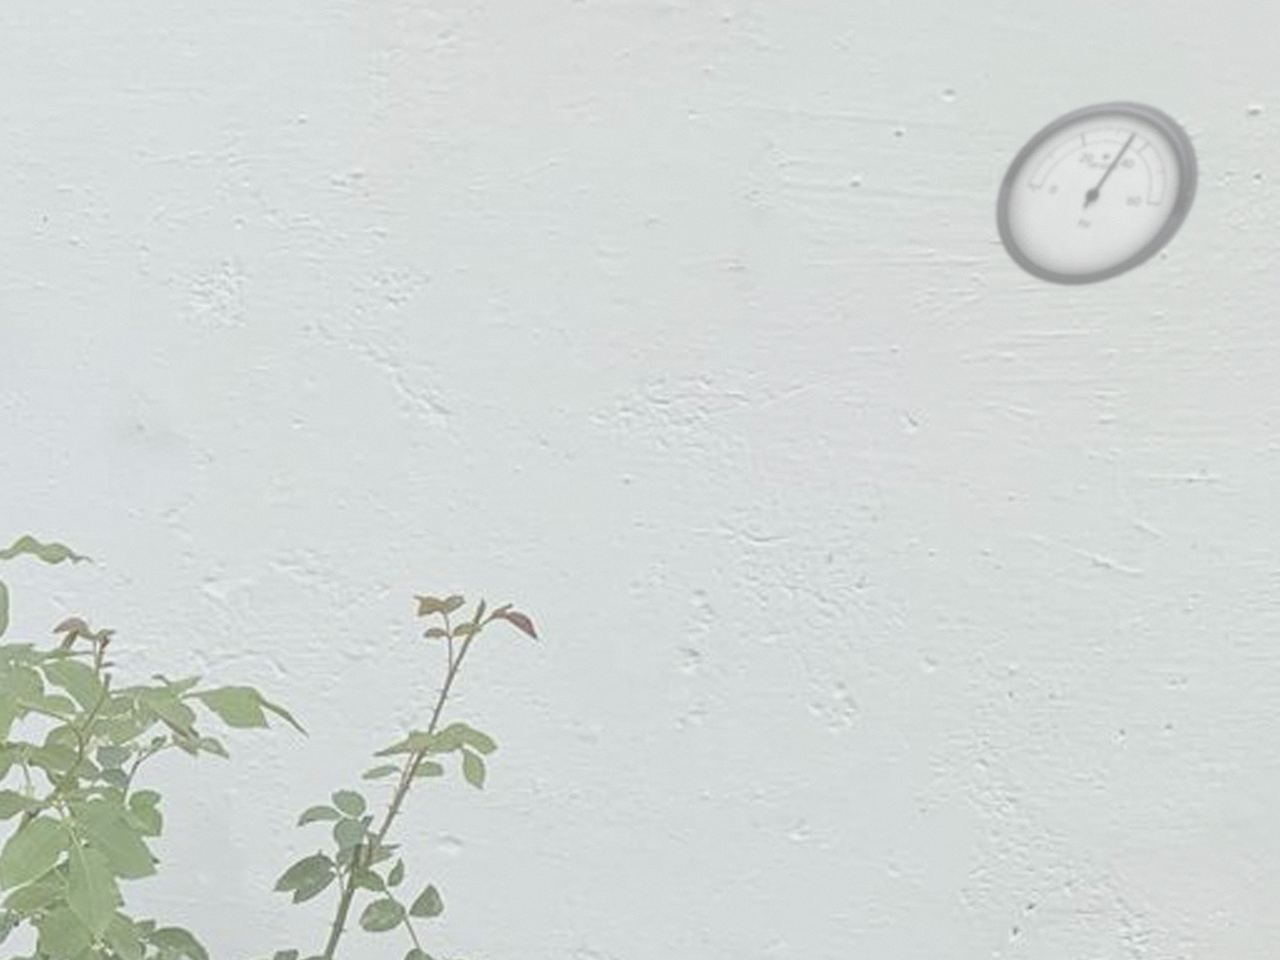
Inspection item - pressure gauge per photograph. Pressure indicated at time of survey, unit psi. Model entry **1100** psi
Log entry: **35** psi
